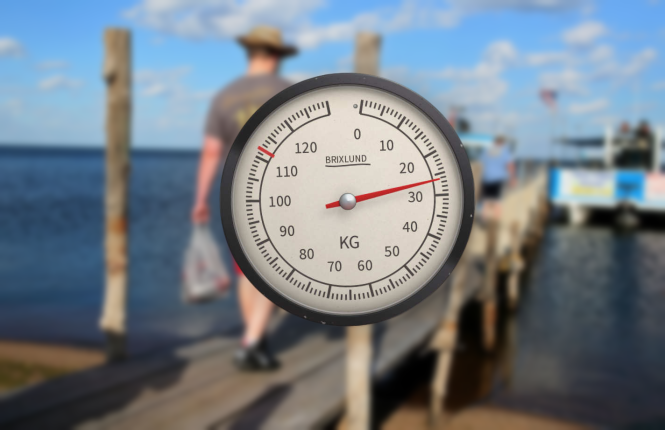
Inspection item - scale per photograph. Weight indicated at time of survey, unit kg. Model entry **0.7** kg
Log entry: **26** kg
